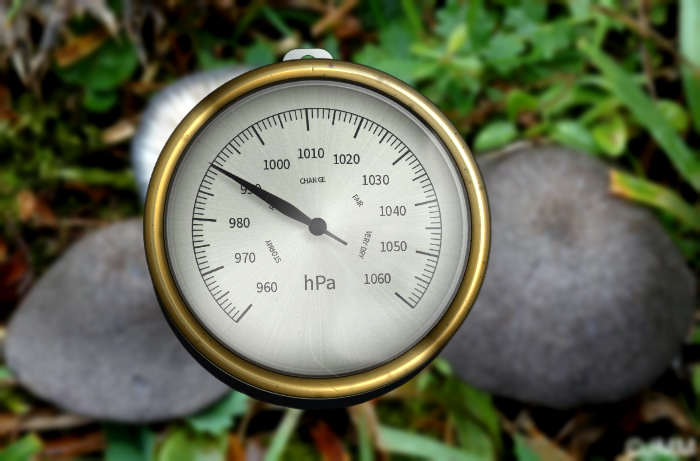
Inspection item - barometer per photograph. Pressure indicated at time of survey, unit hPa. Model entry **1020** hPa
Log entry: **990** hPa
